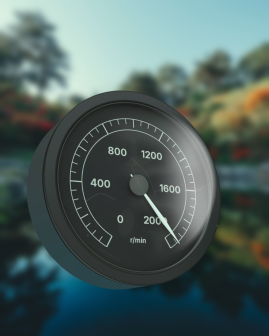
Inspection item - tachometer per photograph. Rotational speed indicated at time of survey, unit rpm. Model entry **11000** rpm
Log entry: **1950** rpm
